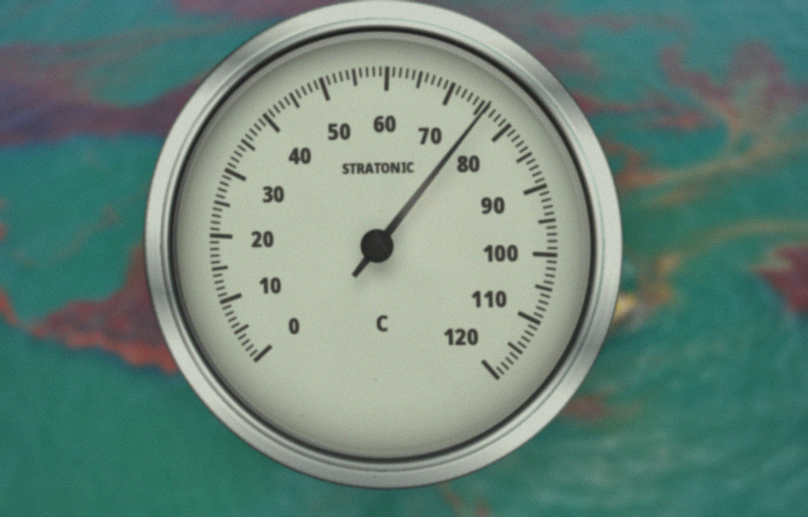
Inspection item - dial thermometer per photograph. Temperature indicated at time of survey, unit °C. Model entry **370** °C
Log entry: **76** °C
